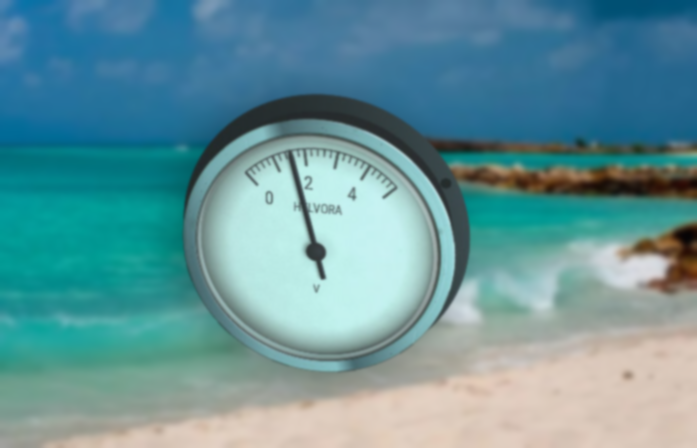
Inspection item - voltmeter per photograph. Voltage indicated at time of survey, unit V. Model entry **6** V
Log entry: **1.6** V
